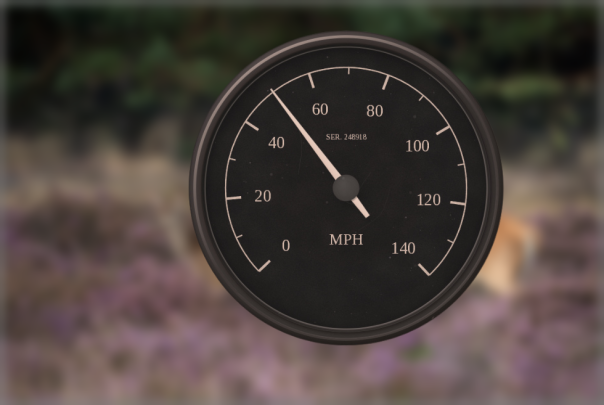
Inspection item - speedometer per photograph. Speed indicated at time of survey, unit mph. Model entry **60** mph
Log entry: **50** mph
